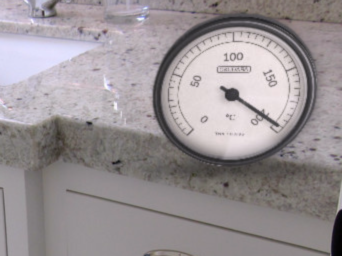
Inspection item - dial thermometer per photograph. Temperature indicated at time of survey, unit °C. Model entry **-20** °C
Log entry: **195** °C
